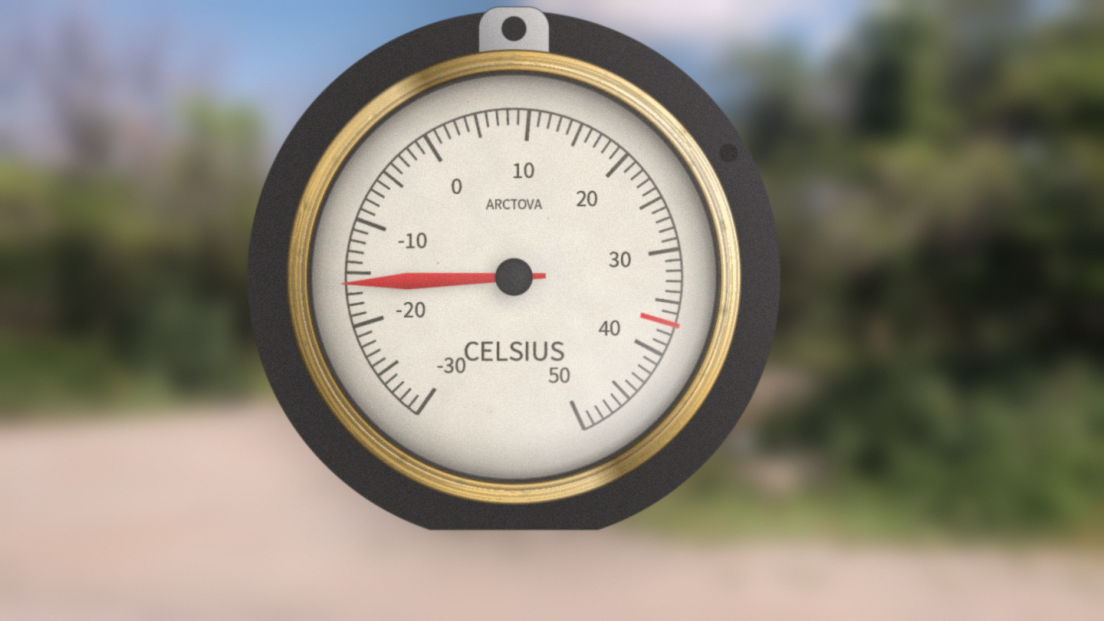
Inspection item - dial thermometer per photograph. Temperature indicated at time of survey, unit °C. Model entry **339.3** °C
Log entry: **-16** °C
